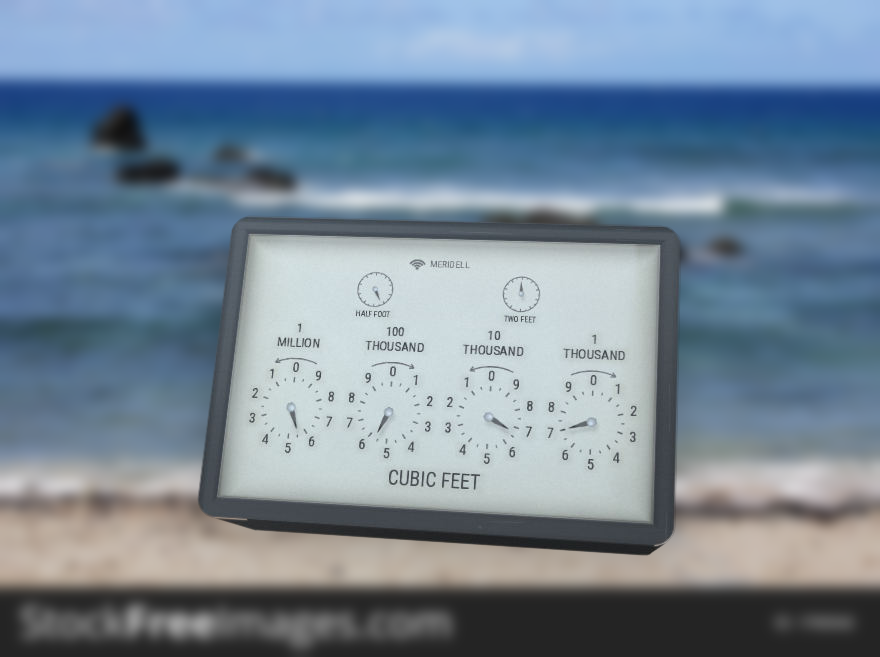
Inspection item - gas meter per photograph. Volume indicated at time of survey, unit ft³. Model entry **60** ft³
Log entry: **556700** ft³
